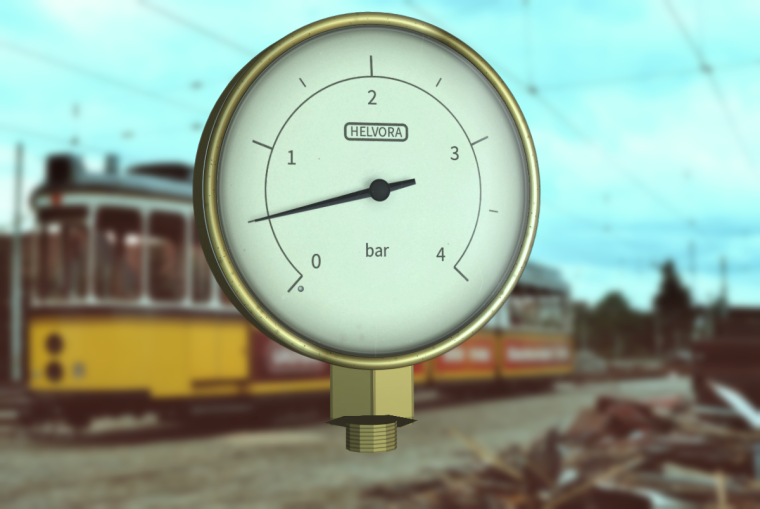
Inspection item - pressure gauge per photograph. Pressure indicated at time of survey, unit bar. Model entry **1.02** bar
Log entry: **0.5** bar
